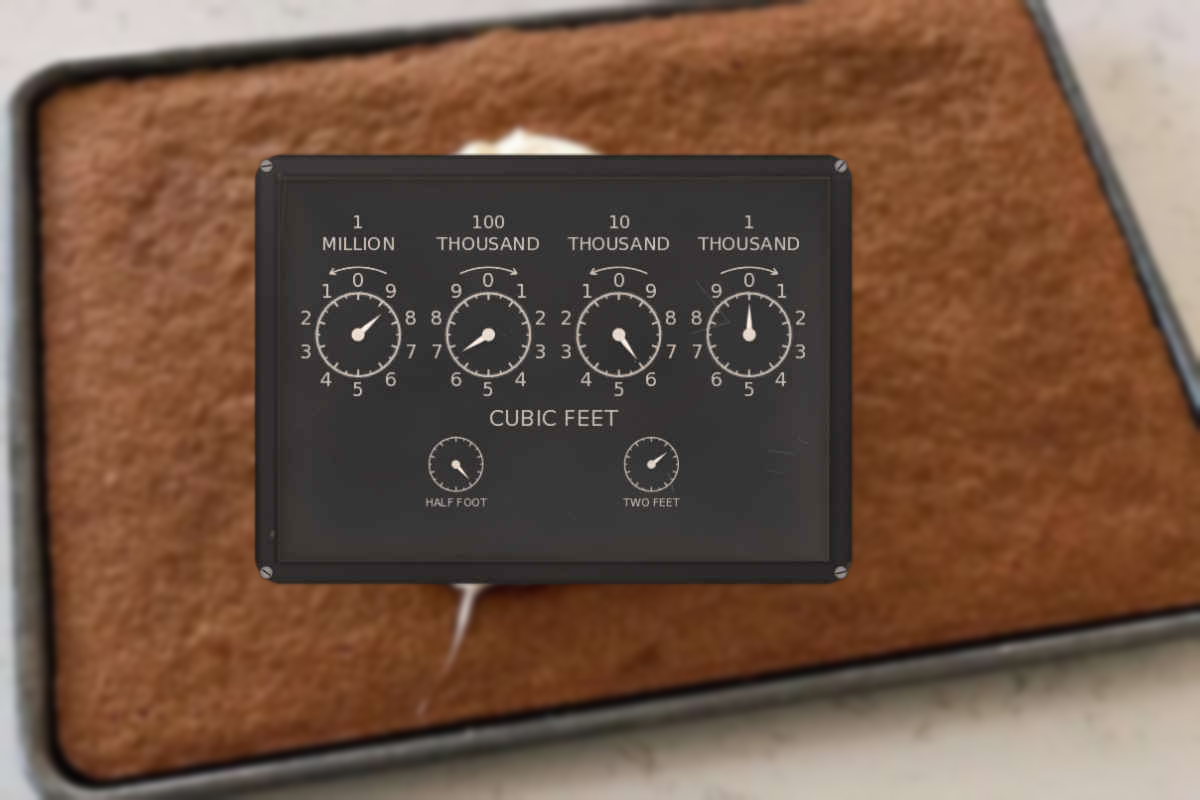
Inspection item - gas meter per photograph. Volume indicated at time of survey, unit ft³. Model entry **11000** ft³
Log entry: **866000** ft³
